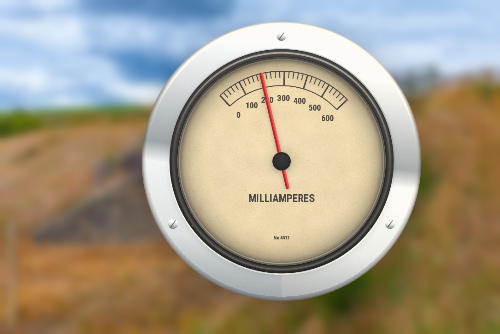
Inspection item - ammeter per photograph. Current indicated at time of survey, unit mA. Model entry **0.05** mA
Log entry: **200** mA
